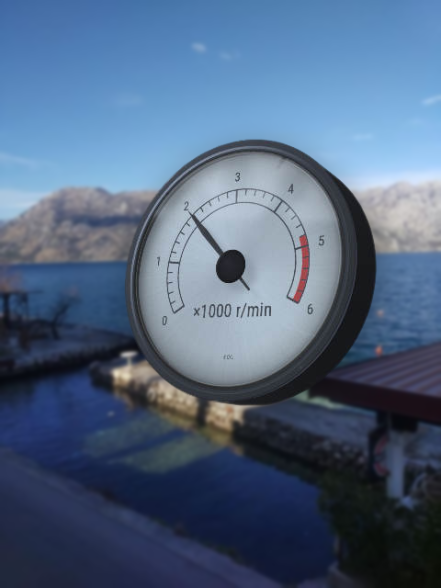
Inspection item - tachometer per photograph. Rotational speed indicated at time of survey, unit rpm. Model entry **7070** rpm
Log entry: **2000** rpm
